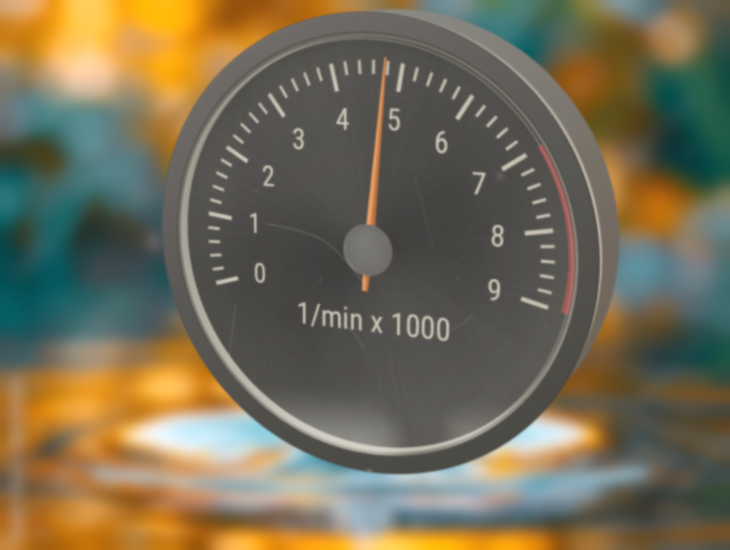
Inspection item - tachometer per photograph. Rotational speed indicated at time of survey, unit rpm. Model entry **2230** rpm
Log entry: **4800** rpm
